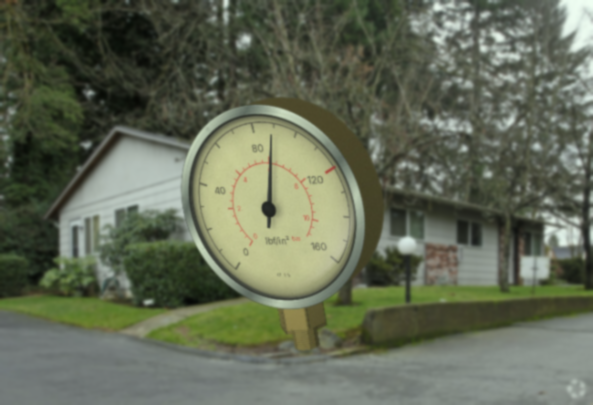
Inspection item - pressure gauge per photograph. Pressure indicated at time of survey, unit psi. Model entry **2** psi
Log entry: **90** psi
